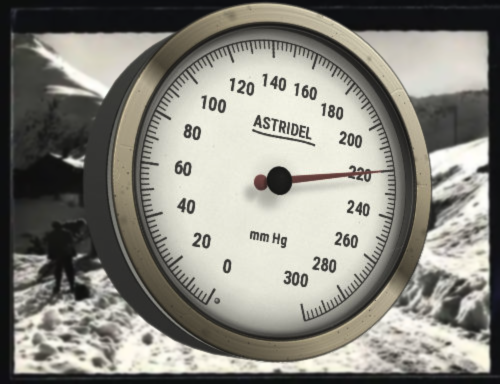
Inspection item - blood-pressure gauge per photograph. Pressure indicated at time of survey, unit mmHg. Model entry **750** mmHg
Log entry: **220** mmHg
